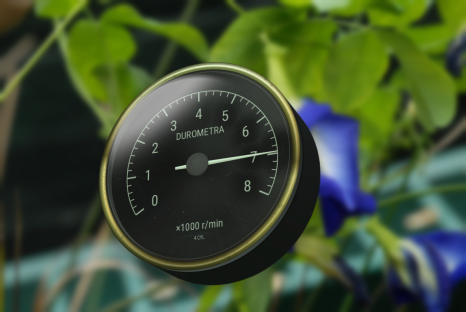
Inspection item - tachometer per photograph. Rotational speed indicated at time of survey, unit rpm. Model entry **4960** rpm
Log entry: **7000** rpm
